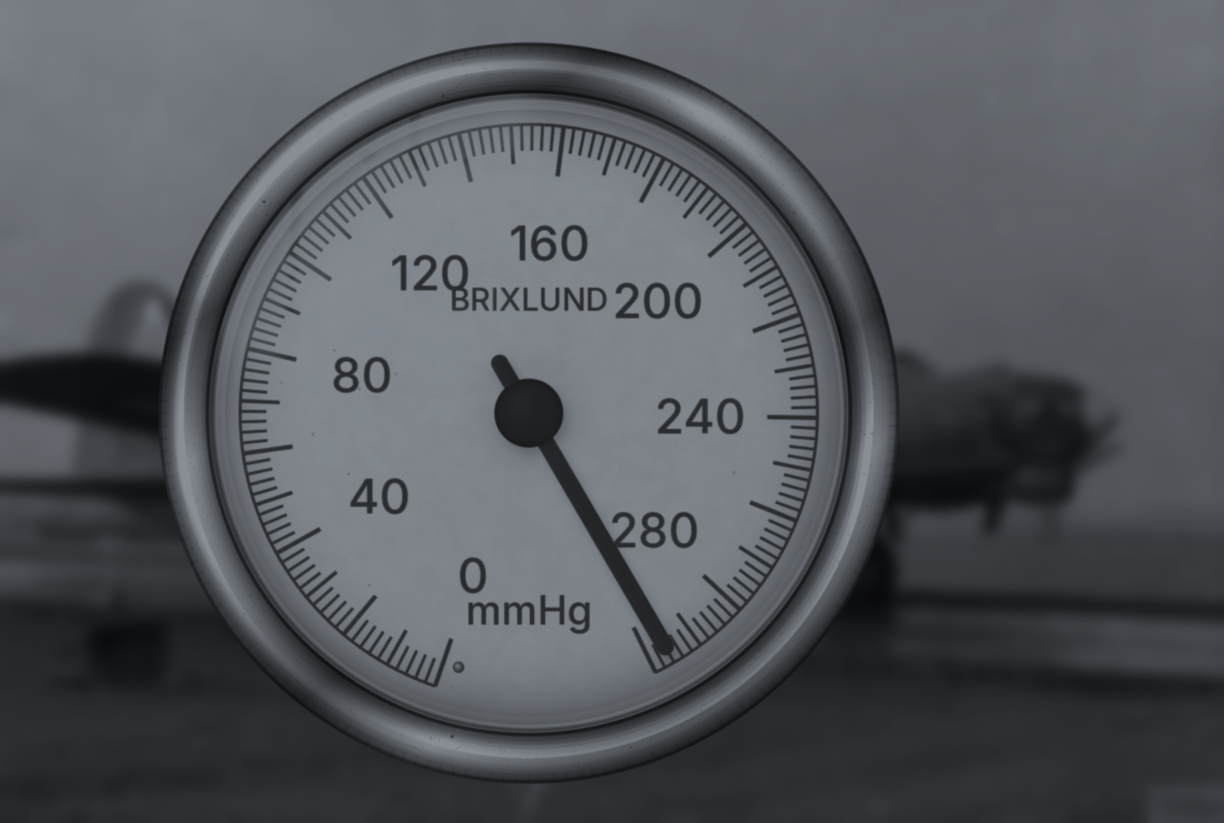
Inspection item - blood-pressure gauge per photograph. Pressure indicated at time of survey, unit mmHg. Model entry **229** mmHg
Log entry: **296** mmHg
